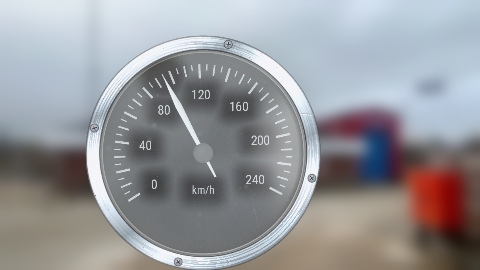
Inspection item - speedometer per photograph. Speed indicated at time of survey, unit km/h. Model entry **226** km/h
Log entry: **95** km/h
